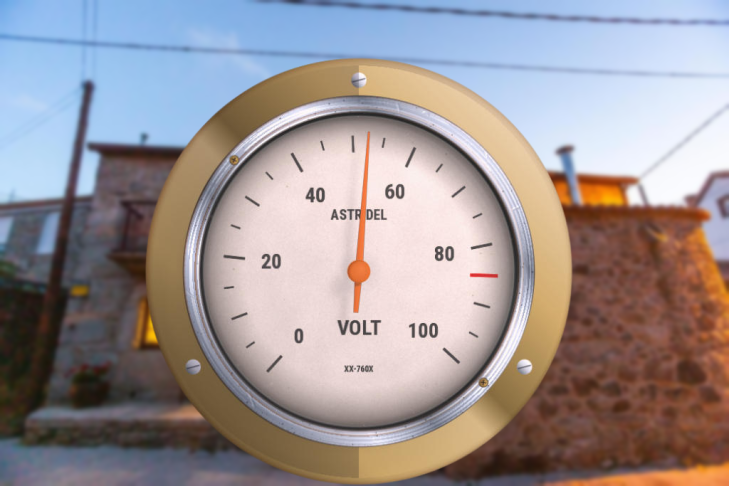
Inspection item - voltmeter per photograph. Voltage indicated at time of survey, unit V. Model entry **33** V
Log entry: **52.5** V
